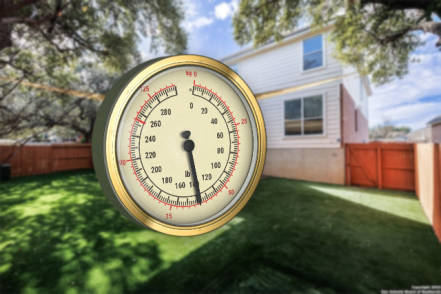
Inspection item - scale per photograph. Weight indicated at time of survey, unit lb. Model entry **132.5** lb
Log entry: **140** lb
